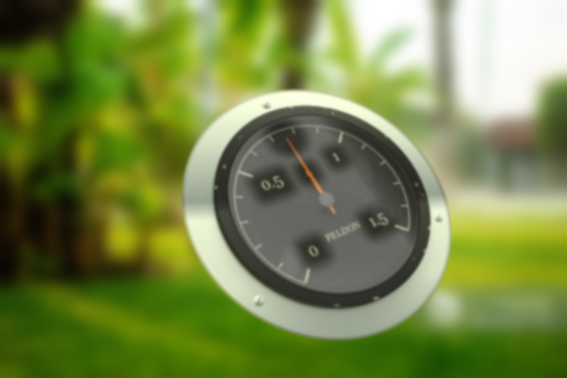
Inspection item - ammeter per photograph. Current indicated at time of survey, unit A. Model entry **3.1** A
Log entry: **0.75** A
